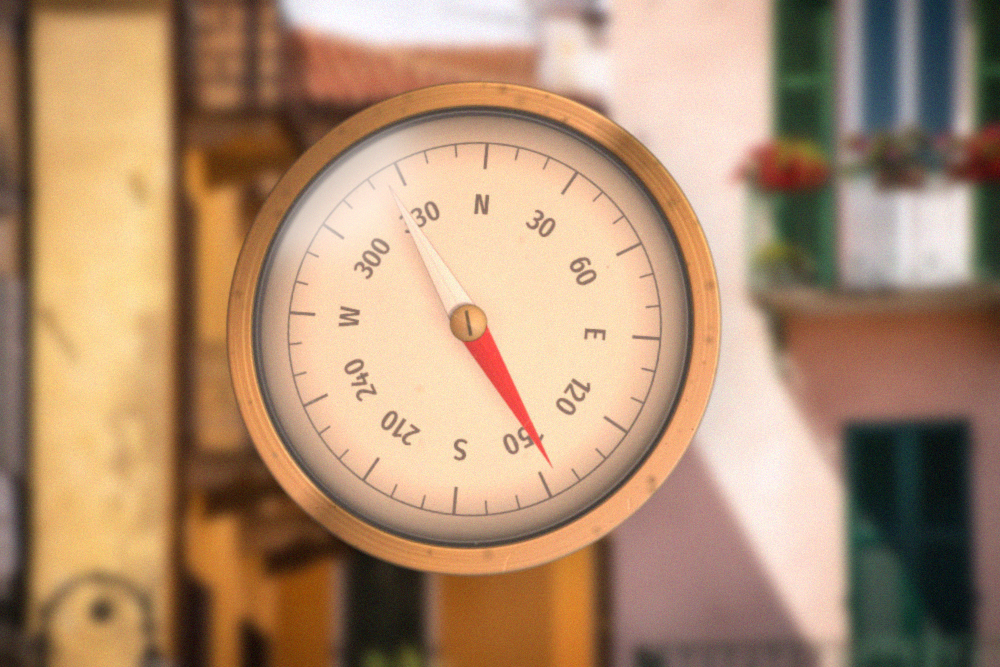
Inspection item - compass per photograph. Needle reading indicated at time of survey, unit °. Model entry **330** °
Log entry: **145** °
